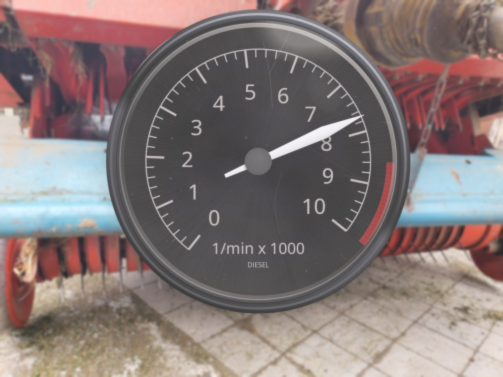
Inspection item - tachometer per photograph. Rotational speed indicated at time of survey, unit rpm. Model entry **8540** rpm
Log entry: **7700** rpm
